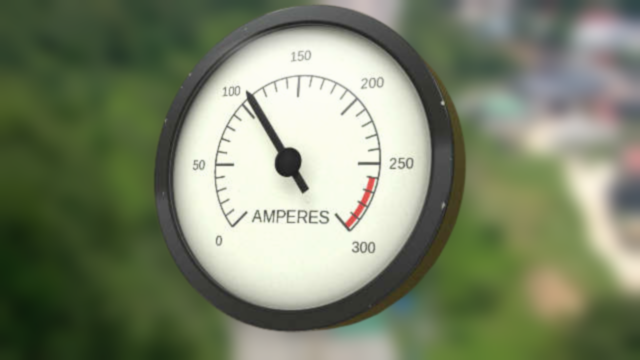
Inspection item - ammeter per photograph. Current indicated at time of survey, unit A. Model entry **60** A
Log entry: **110** A
